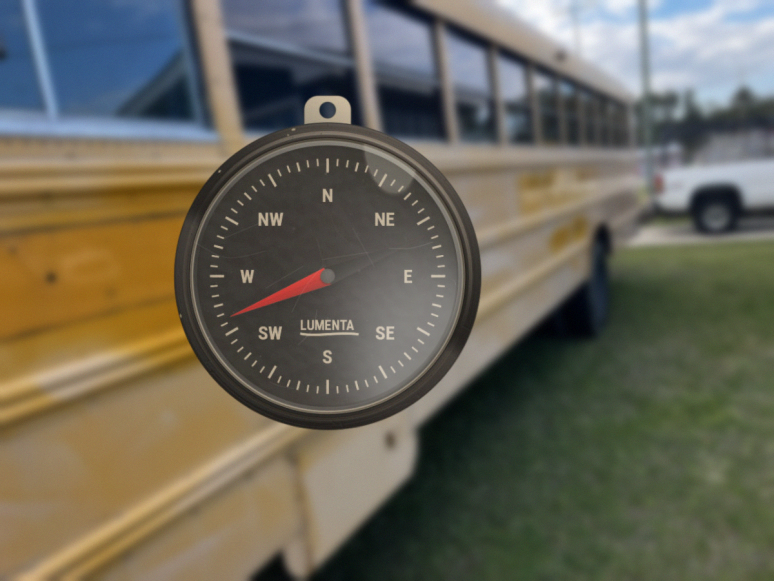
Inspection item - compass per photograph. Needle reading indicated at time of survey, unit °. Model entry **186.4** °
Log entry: **247.5** °
